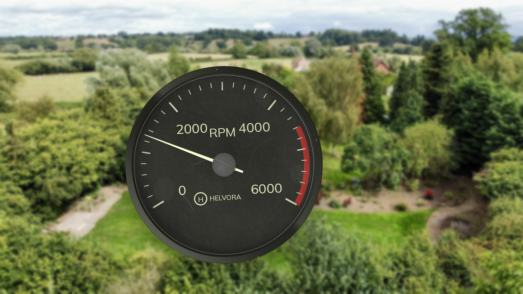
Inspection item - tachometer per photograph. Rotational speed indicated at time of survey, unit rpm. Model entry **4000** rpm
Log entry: **1300** rpm
